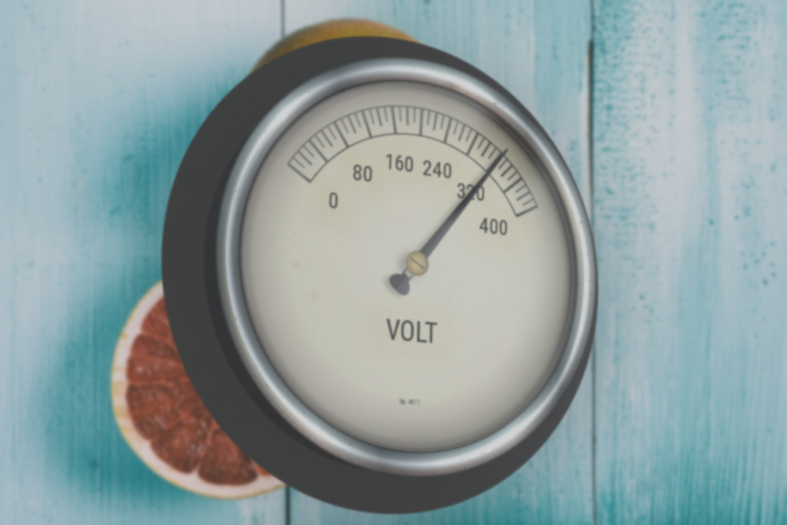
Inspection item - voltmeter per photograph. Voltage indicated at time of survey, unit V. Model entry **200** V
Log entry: **320** V
